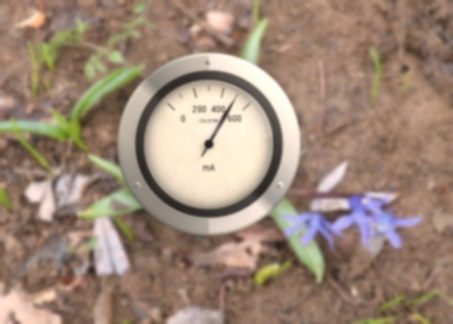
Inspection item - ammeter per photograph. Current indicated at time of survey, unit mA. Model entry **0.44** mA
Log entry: **500** mA
